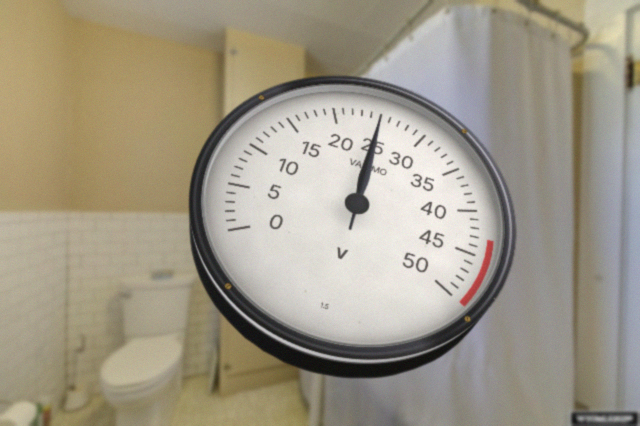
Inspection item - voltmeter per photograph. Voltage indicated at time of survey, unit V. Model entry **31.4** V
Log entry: **25** V
